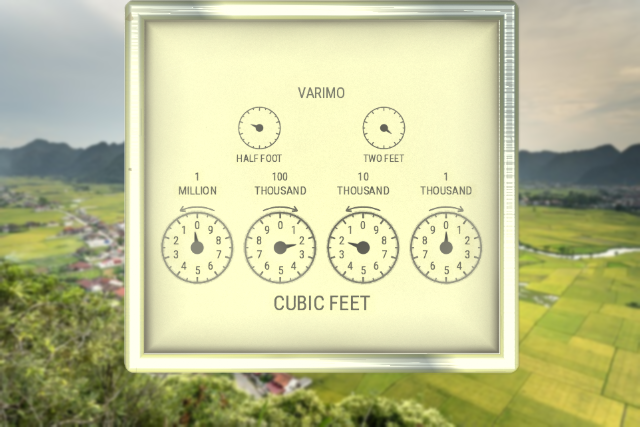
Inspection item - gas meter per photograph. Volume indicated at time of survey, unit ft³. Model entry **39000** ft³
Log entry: **22000** ft³
